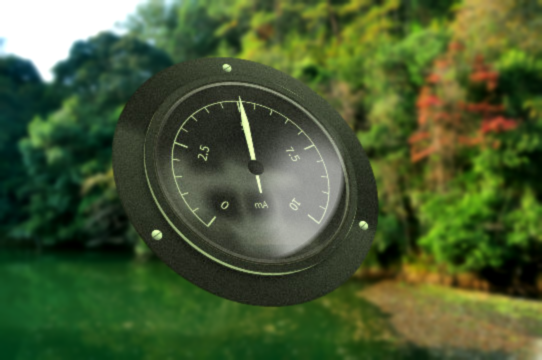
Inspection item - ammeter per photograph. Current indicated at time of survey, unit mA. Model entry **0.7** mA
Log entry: **5** mA
